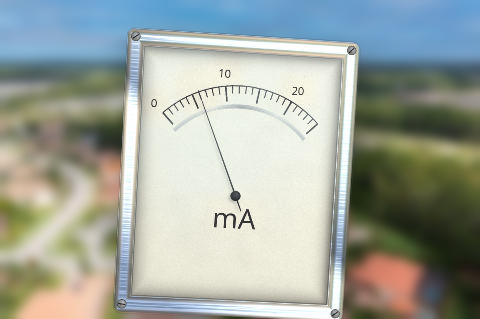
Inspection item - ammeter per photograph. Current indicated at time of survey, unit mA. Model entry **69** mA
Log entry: **6** mA
